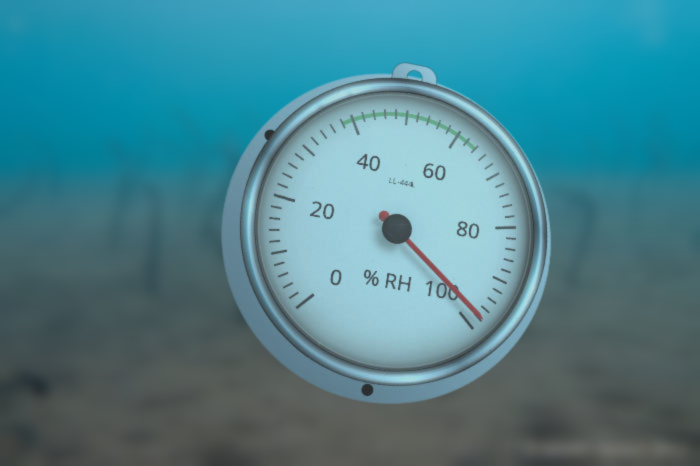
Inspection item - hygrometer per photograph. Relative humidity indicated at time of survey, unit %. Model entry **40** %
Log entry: **98** %
